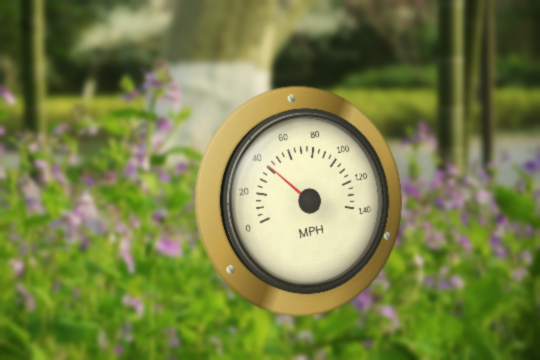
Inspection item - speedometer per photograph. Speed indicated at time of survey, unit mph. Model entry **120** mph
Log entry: **40** mph
